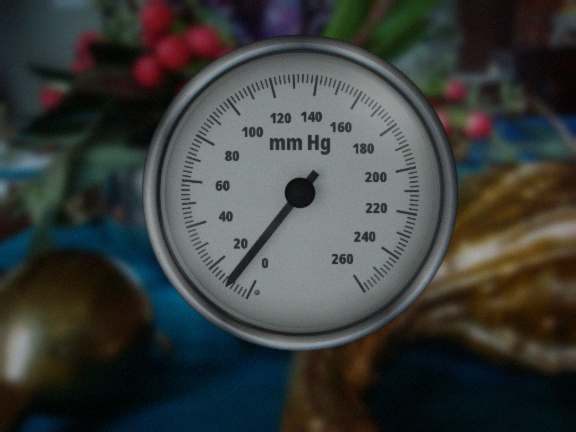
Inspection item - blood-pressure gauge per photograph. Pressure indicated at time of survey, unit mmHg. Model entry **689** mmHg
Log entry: **10** mmHg
